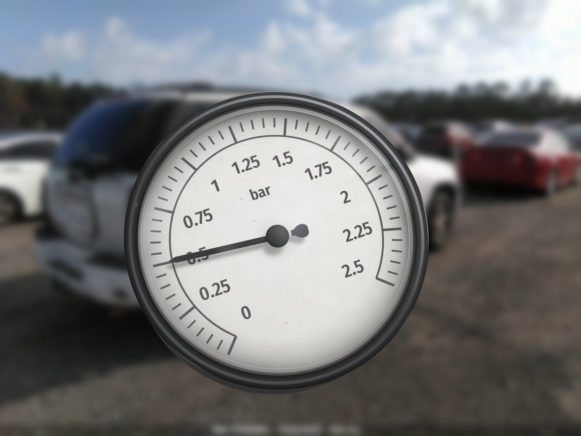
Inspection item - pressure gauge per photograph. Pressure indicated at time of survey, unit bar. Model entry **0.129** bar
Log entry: **0.5** bar
